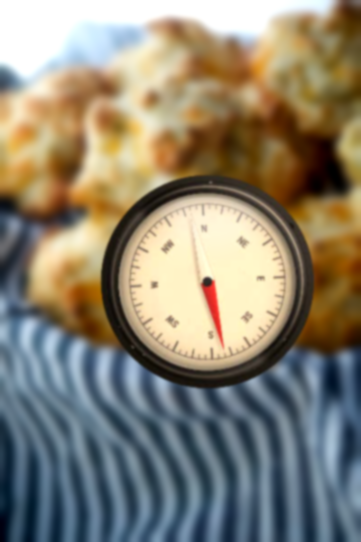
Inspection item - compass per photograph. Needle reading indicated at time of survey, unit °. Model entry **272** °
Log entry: **170** °
